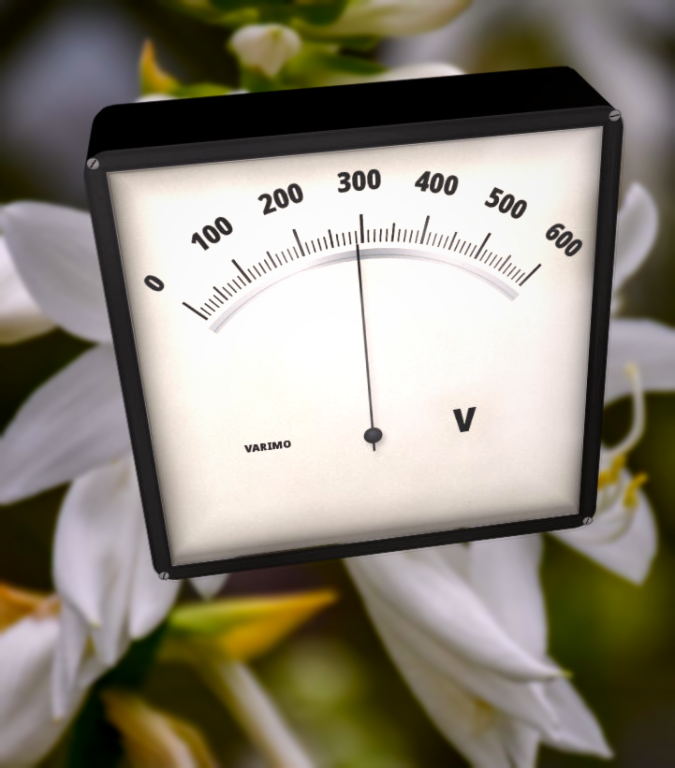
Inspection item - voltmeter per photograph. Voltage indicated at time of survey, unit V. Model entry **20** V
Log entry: **290** V
